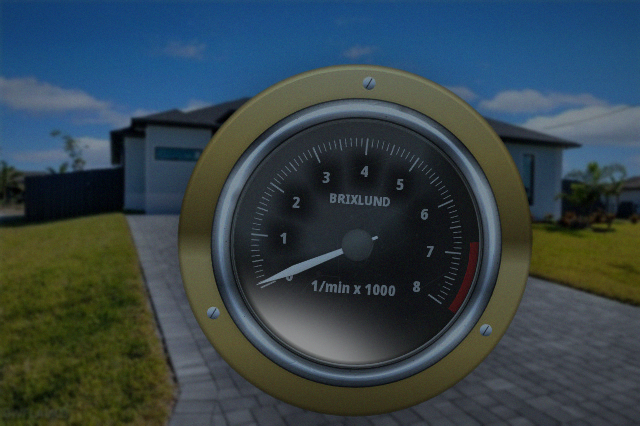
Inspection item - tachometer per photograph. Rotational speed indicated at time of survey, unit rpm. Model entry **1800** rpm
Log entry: **100** rpm
